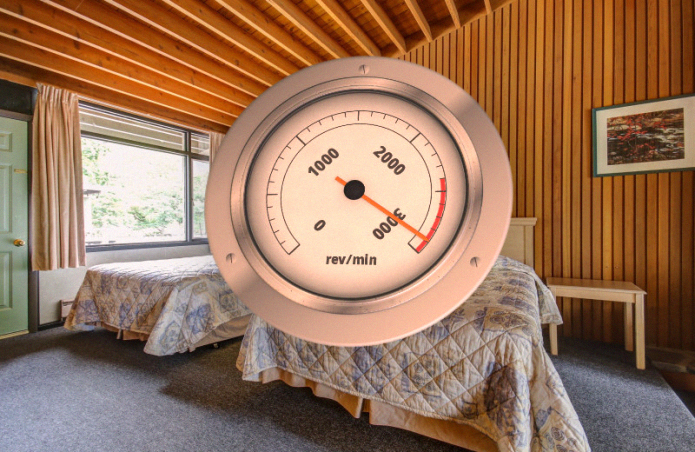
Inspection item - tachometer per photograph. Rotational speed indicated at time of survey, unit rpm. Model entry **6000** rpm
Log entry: **2900** rpm
